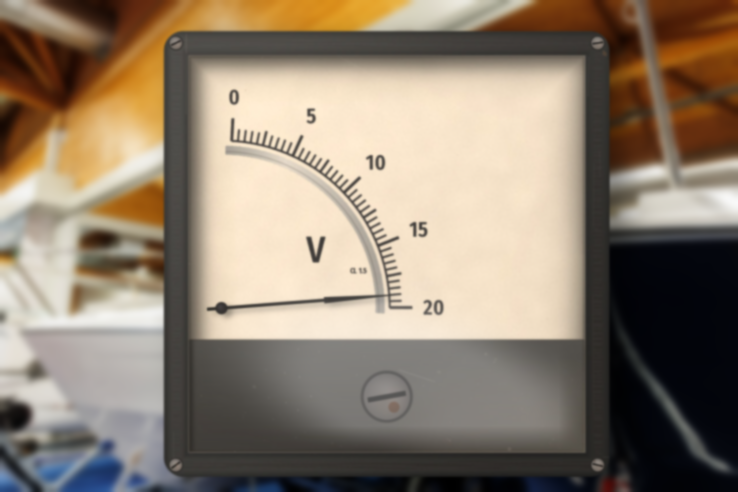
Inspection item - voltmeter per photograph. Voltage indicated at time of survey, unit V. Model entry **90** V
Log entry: **19** V
